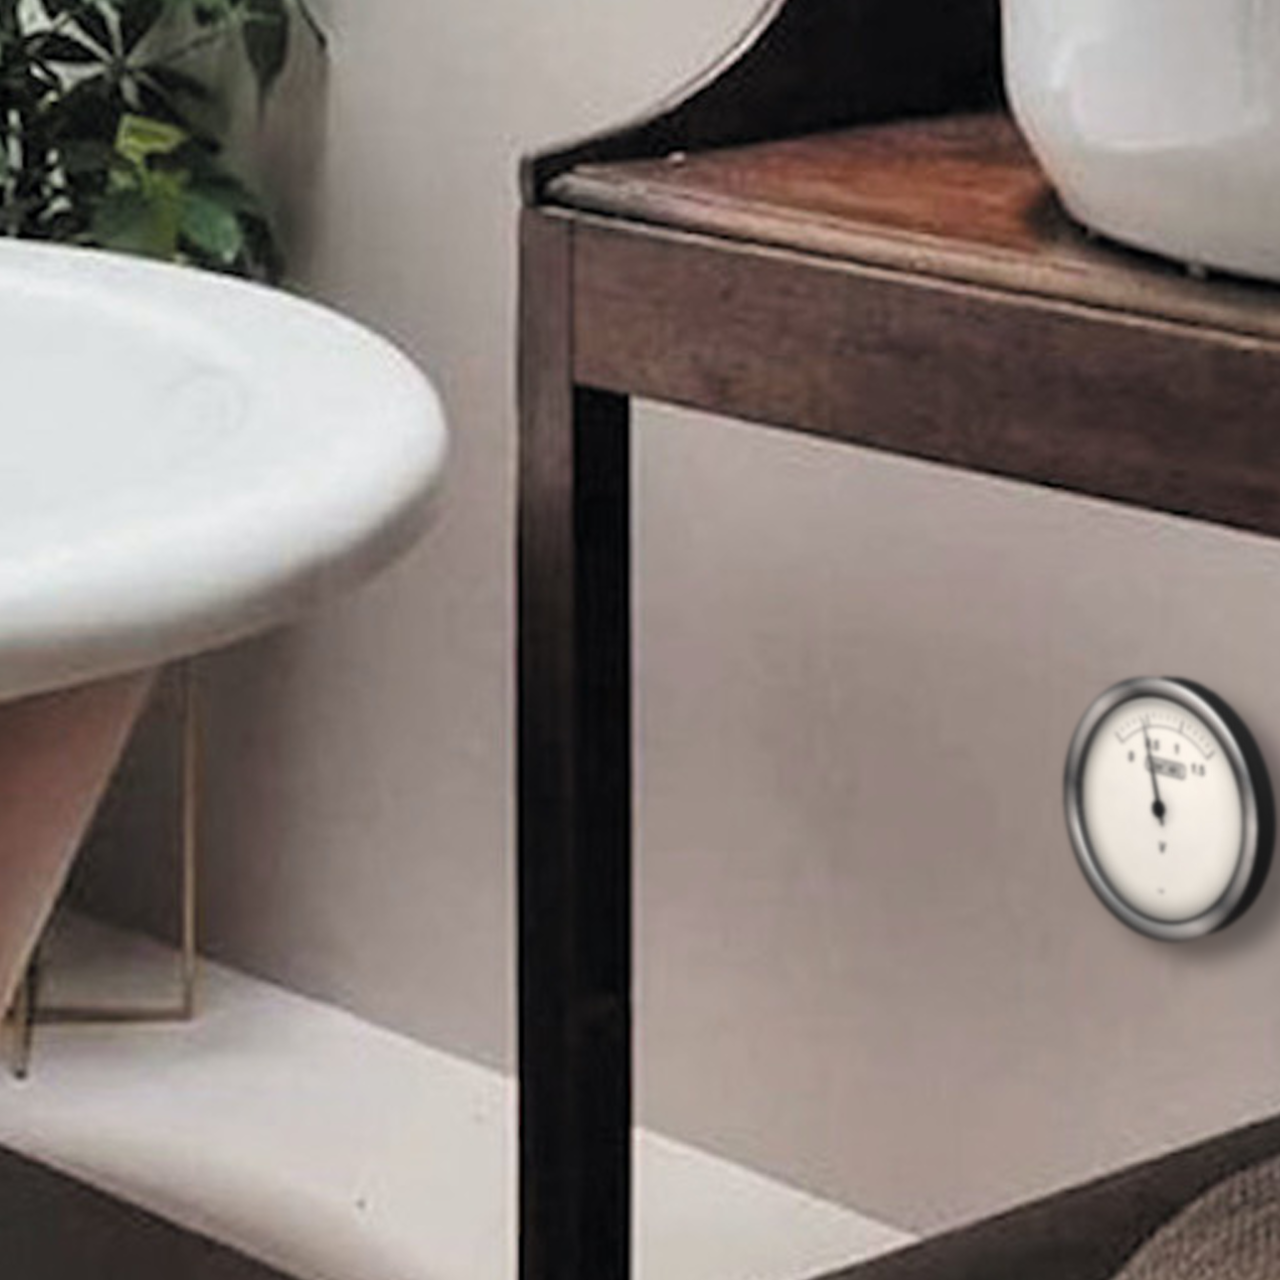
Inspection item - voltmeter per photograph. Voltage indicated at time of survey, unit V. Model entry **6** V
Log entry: **0.5** V
